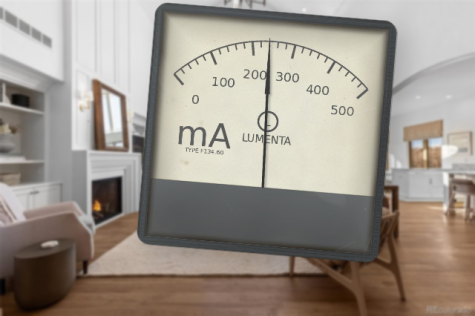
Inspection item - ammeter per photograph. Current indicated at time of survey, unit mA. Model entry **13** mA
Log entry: **240** mA
